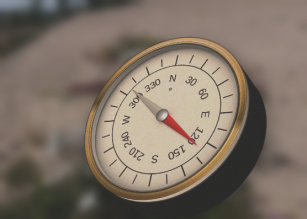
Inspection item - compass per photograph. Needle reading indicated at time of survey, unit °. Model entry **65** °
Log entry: **127.5** °
